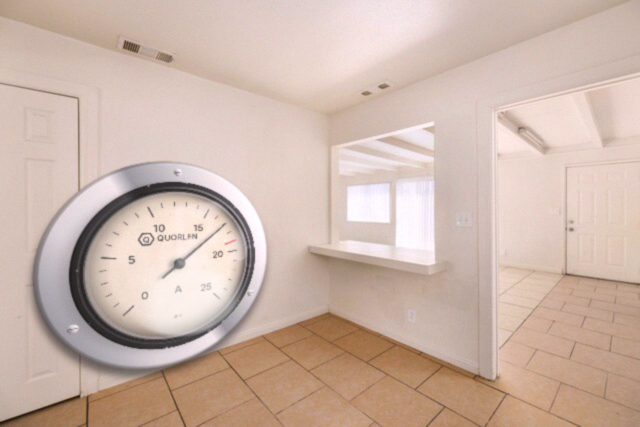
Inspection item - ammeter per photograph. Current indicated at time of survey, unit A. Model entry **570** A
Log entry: **17** A
